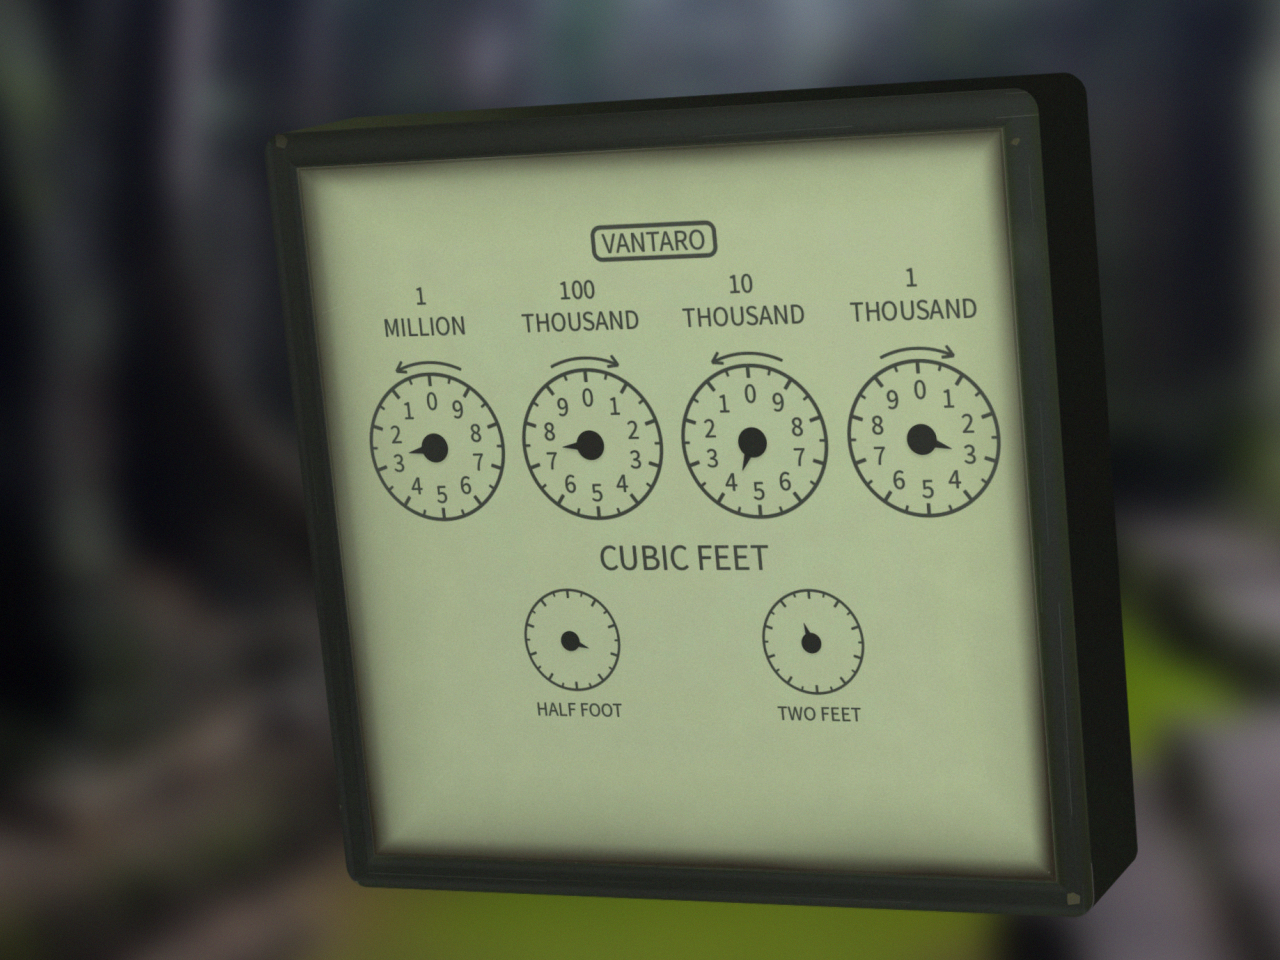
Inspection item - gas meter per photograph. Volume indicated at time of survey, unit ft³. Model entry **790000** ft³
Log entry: **274300** ft³
